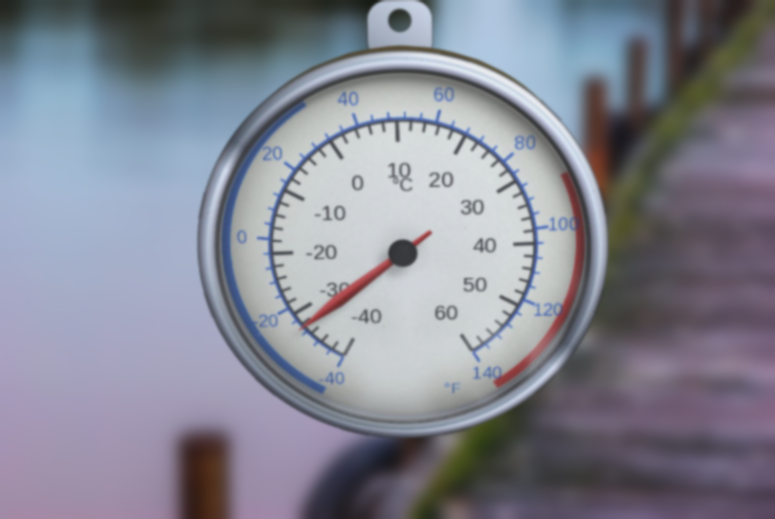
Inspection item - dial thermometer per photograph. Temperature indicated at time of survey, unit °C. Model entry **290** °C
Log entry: **-32** °C
